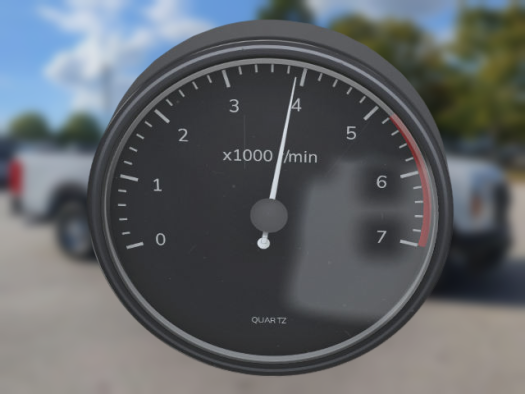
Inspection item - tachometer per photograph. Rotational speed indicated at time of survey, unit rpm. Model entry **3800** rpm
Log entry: **3900** rpm
